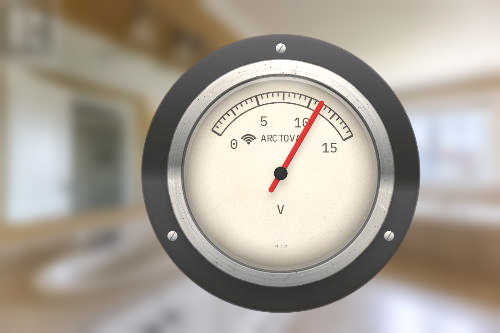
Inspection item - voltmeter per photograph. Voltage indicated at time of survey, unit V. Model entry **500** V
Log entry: **11** V
